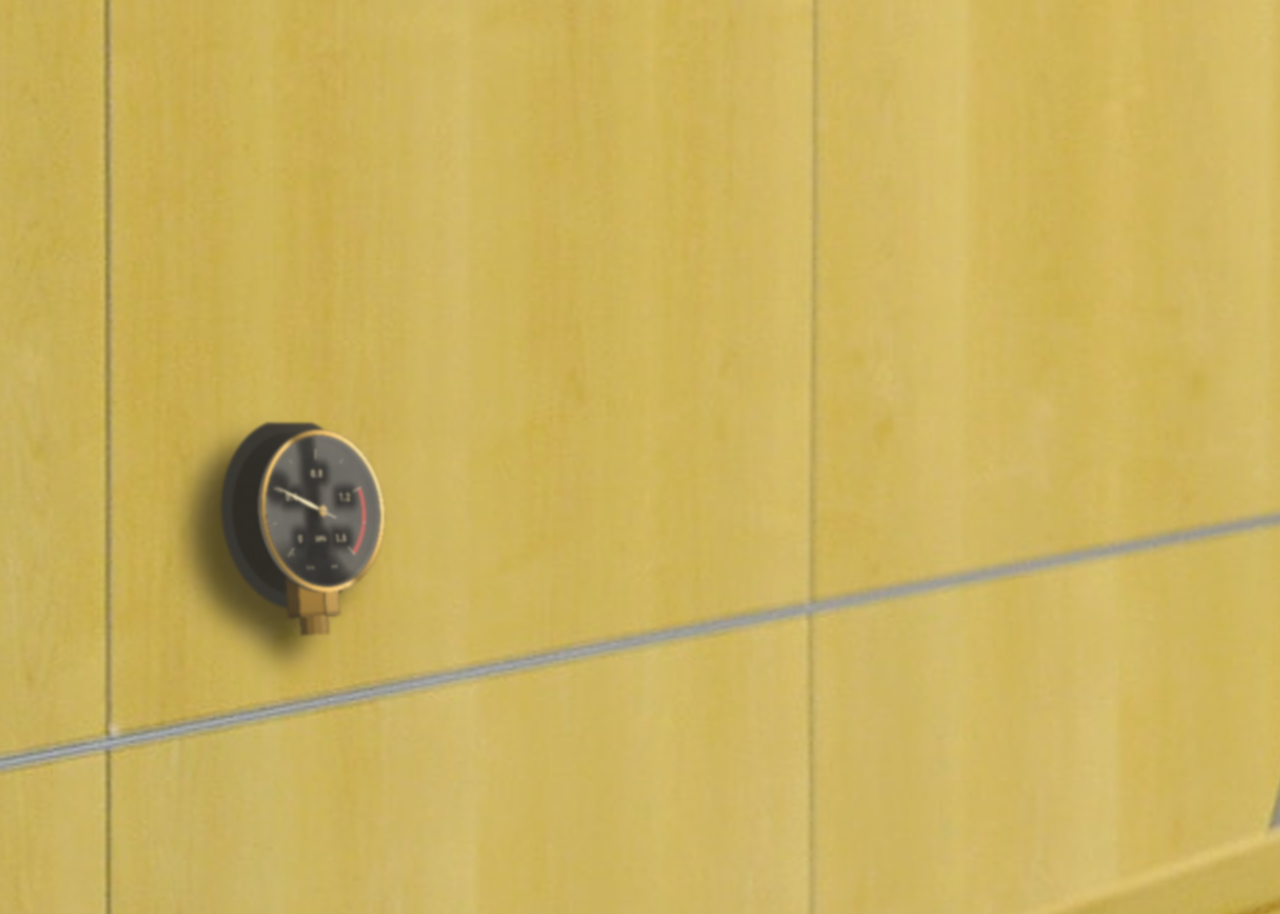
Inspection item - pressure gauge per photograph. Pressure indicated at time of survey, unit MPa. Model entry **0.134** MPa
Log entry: **0.4** MPa
